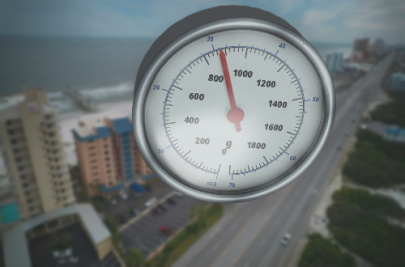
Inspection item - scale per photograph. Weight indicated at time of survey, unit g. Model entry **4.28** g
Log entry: **880** g
